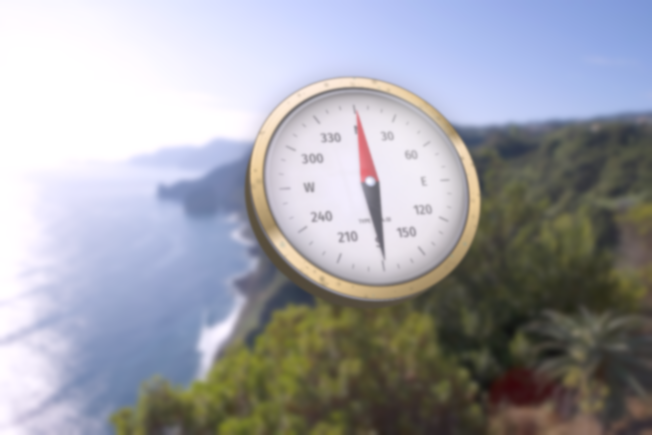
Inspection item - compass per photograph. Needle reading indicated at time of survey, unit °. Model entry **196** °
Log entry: **0** °
